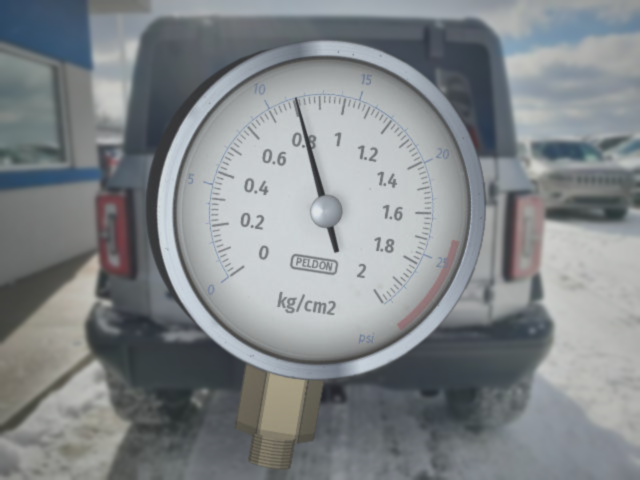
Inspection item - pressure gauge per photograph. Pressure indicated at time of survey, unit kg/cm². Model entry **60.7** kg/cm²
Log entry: **0.8** kg/cm²
